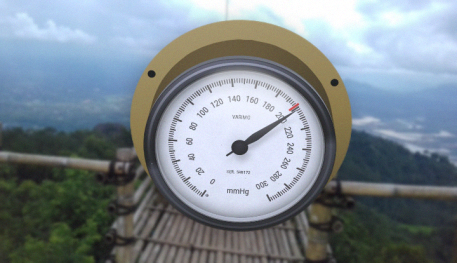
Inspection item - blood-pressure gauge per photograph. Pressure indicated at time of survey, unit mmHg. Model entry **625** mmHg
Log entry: **200** mmHg
